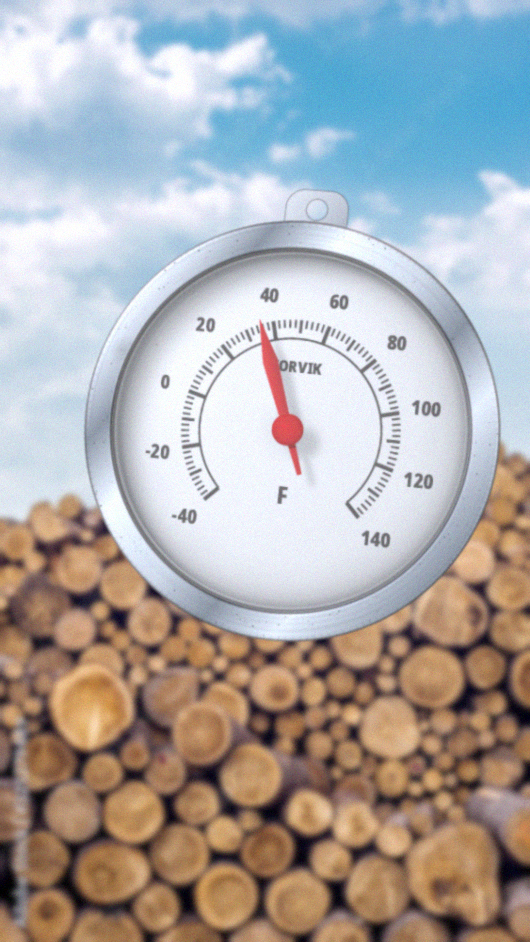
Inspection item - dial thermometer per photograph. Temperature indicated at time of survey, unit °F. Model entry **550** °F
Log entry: **36** °F
